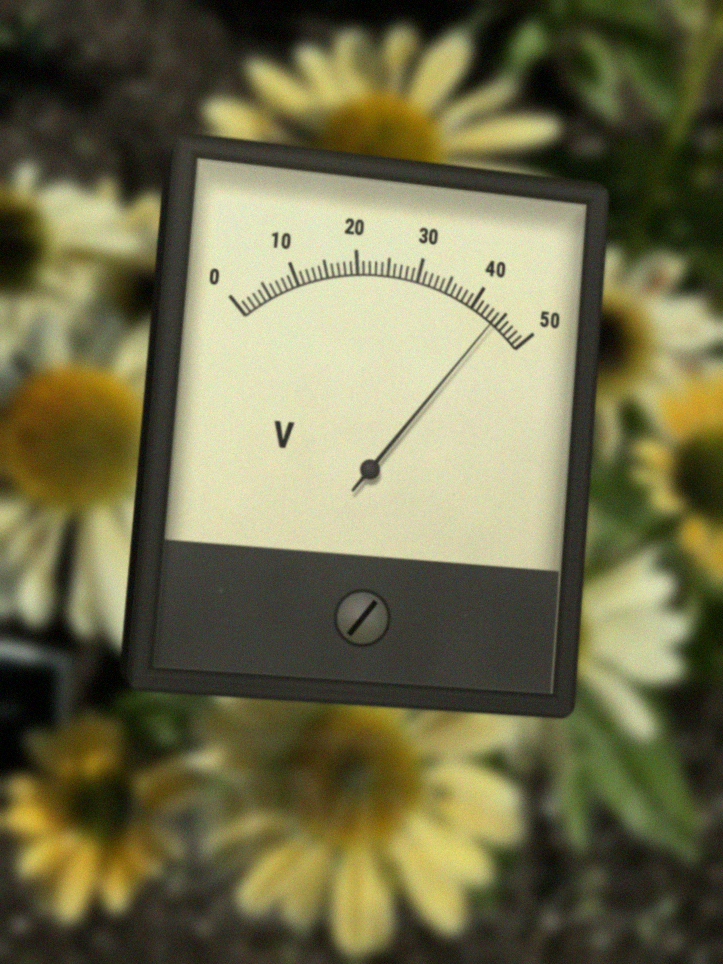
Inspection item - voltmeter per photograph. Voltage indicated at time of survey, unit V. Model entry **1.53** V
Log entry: **44** V
